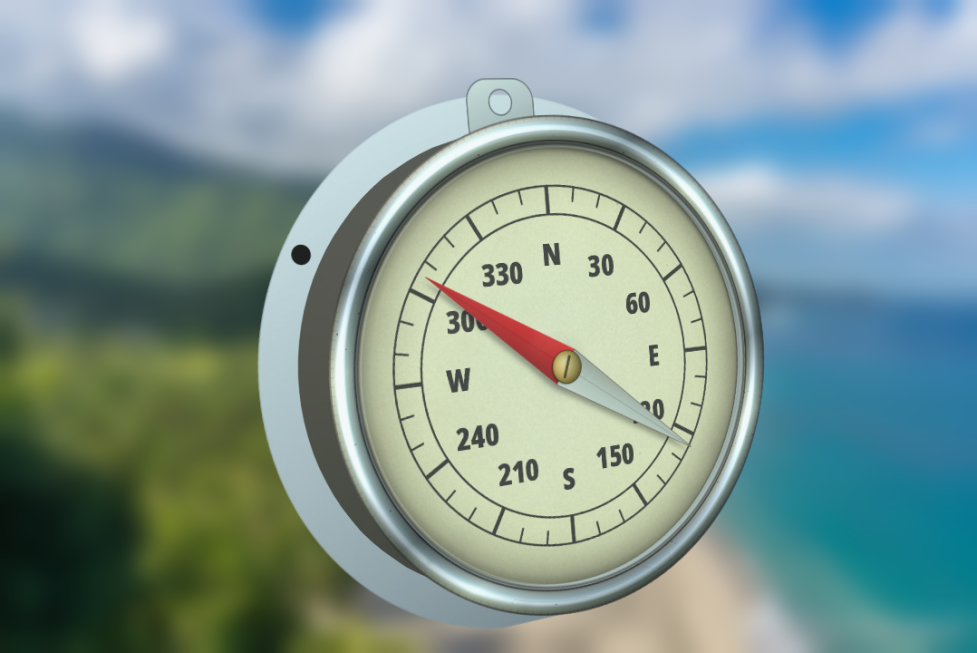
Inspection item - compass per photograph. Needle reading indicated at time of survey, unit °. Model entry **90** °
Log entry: **305** °
